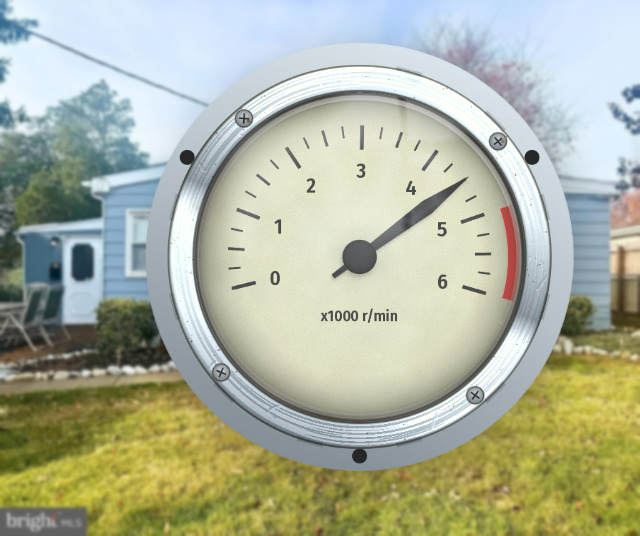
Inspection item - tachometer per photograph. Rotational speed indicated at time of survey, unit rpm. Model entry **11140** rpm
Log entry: **4500** rpm
